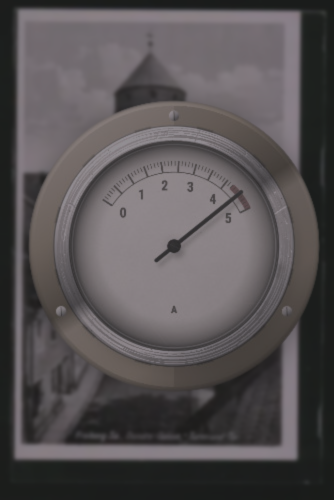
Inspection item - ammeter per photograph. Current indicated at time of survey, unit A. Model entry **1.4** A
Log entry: **4.5** A
